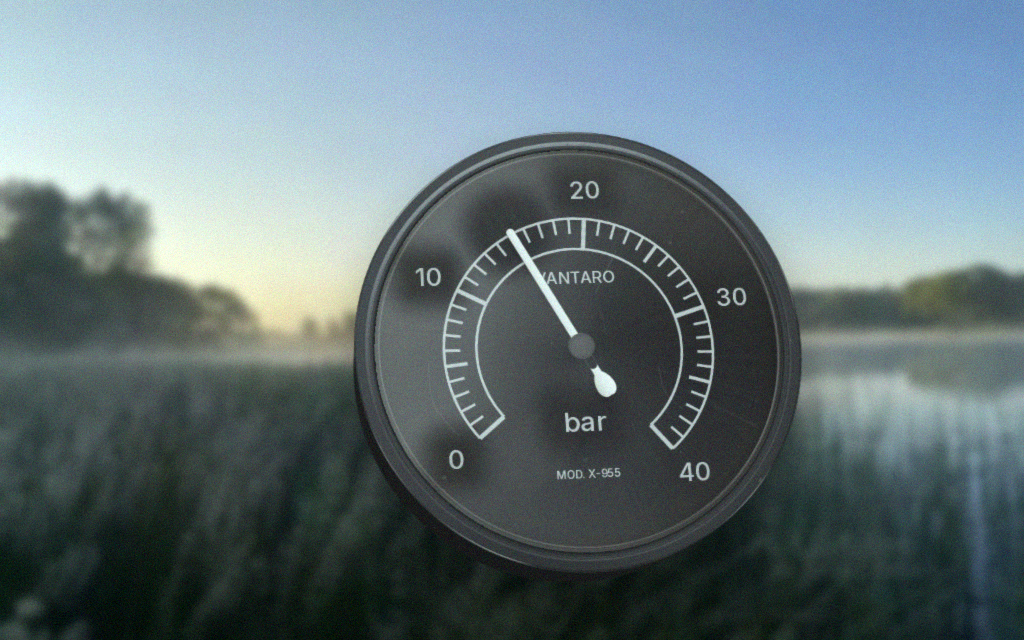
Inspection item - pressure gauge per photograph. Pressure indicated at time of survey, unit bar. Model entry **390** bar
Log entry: **15** bar
